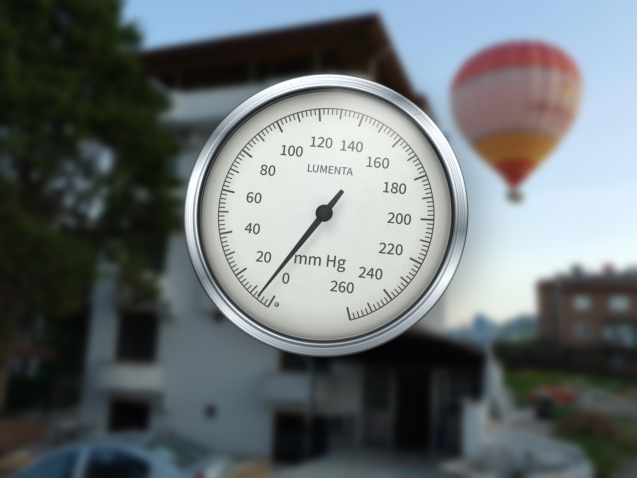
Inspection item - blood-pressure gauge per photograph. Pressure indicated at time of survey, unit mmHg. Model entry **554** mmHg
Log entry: **6** mmHg
